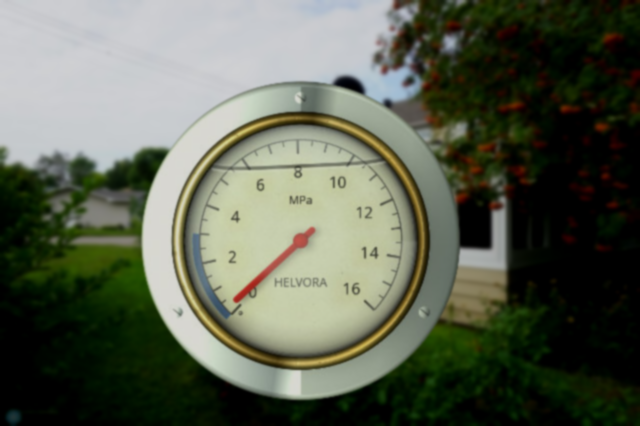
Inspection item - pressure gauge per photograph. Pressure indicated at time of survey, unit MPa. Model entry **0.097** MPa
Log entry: **0.25** MPa
